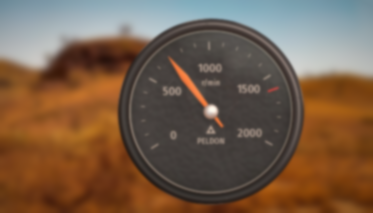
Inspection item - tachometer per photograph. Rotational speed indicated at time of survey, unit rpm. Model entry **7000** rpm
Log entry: **700** rpm
